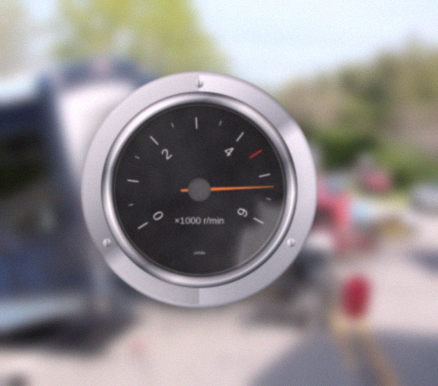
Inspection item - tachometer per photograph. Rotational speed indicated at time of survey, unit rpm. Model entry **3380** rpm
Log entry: **5250** rpm
